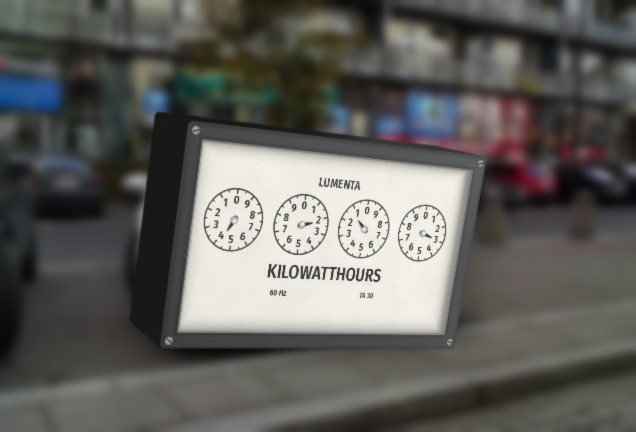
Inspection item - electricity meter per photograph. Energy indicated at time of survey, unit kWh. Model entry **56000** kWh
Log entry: **4213** kWh
